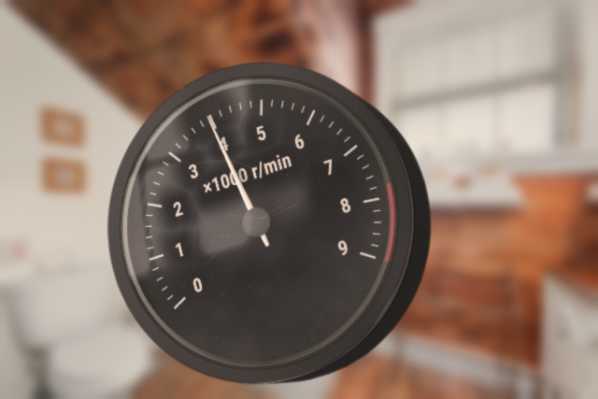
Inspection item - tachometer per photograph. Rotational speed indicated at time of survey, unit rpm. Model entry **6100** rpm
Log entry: **4000** rpm
